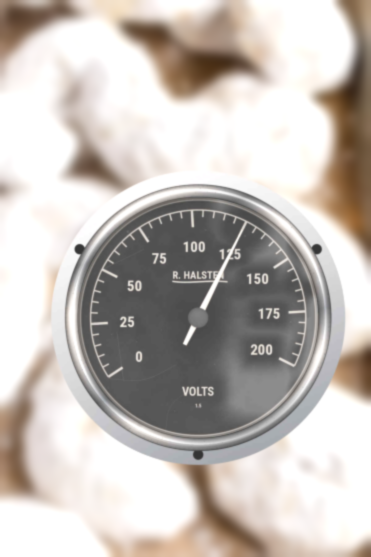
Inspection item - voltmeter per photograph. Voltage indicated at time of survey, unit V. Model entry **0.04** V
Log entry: **125** V
